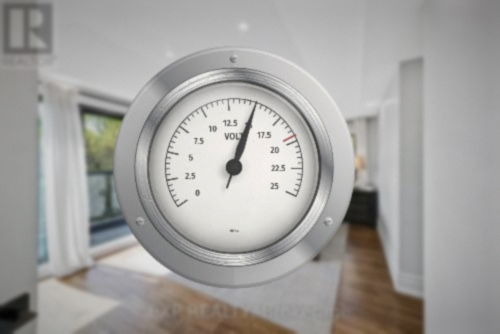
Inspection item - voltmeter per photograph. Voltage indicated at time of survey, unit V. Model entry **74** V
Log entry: **15** V
